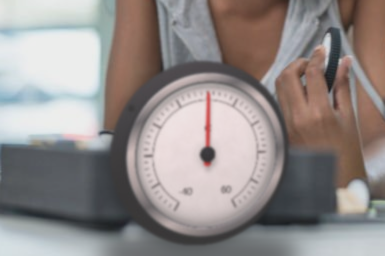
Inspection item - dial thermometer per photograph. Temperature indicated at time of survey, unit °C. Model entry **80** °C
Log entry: **10** °C
